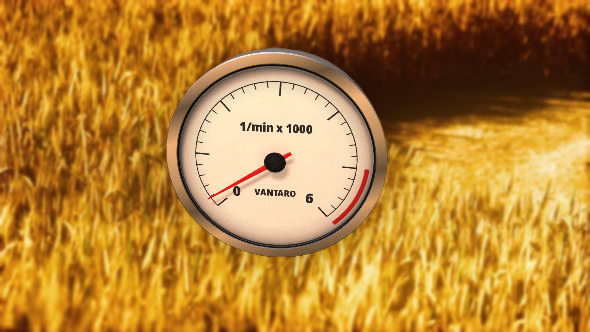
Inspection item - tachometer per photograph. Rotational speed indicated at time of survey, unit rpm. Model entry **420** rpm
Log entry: **200** rpm
